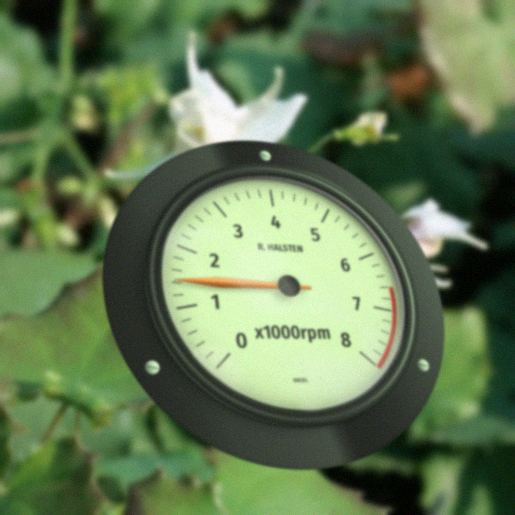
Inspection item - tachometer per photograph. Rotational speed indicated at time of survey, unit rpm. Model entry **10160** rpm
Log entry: **1400** rpm
